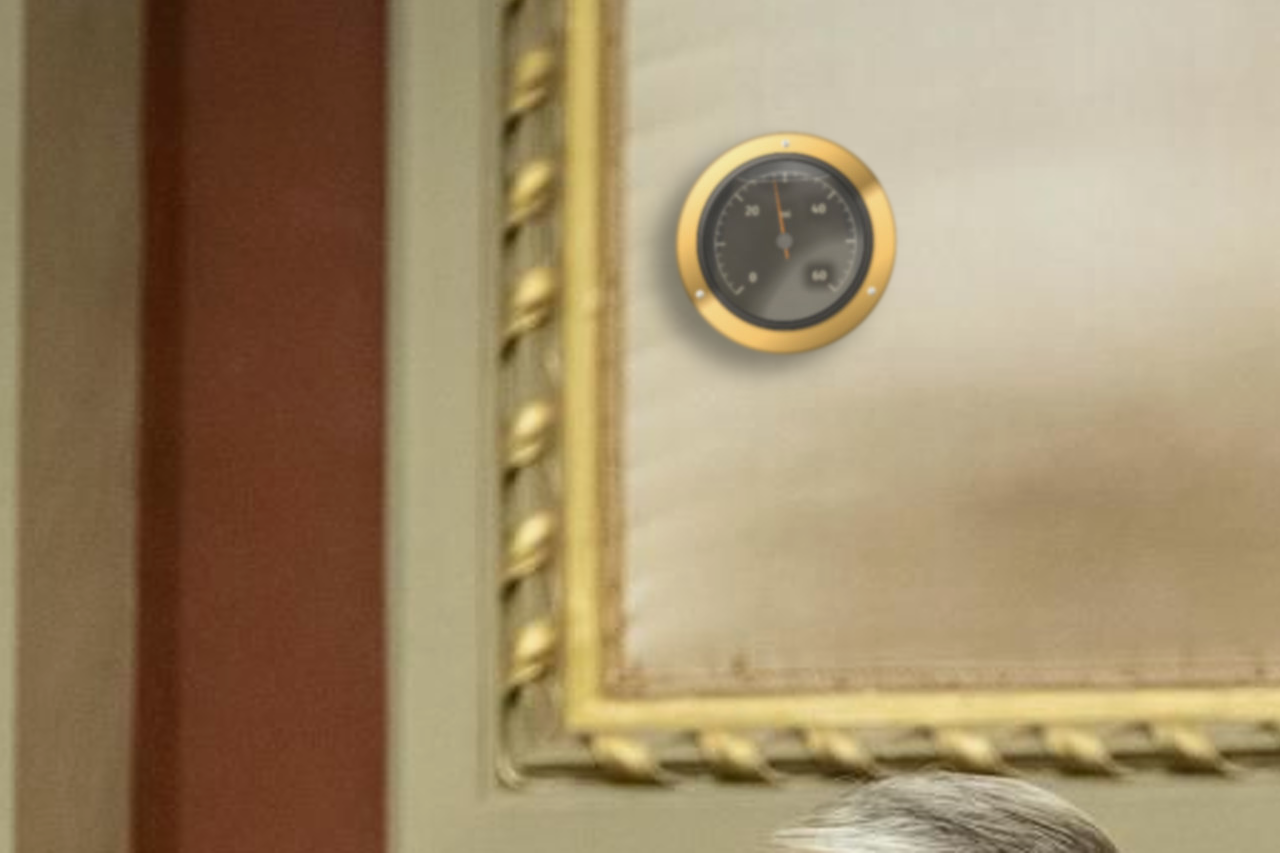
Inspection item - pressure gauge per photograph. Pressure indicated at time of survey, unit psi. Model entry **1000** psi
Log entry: **28** psi
